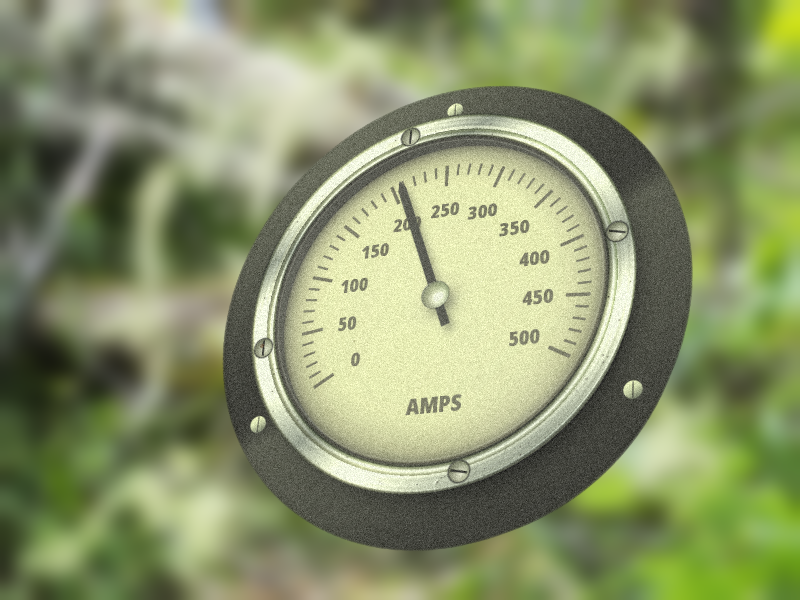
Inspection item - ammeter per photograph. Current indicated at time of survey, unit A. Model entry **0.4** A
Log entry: **210** A
